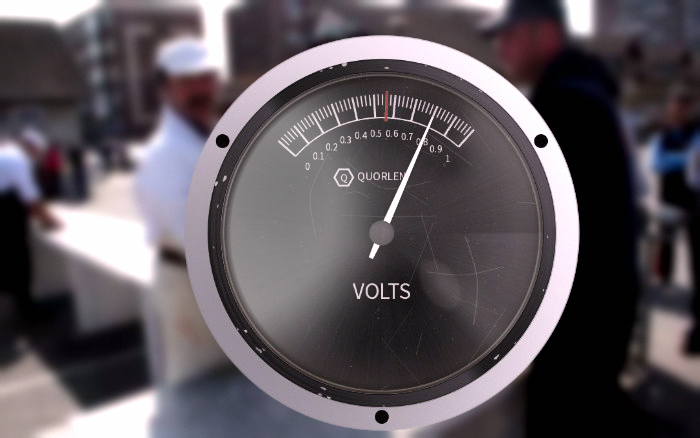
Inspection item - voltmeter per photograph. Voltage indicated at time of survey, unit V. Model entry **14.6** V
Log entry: **0.8** V
